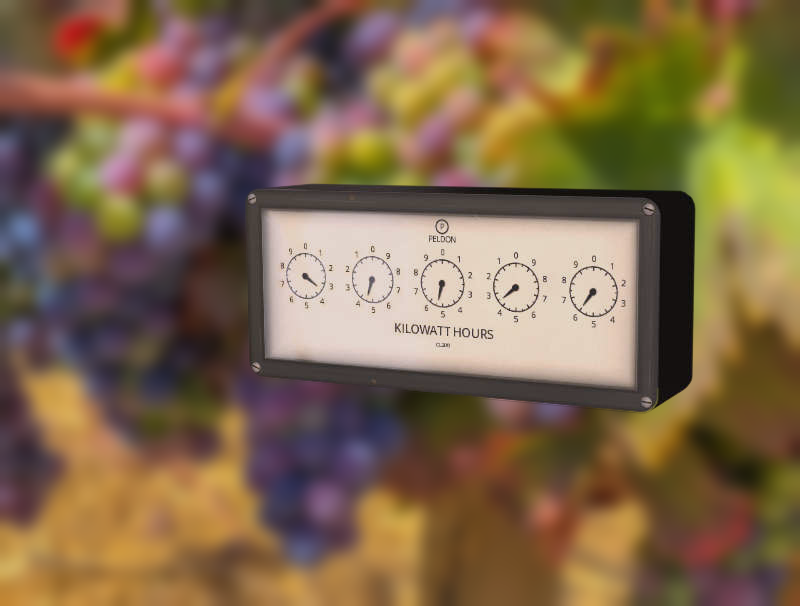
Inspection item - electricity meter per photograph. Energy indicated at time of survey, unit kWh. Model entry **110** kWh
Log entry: **34536** kWh
